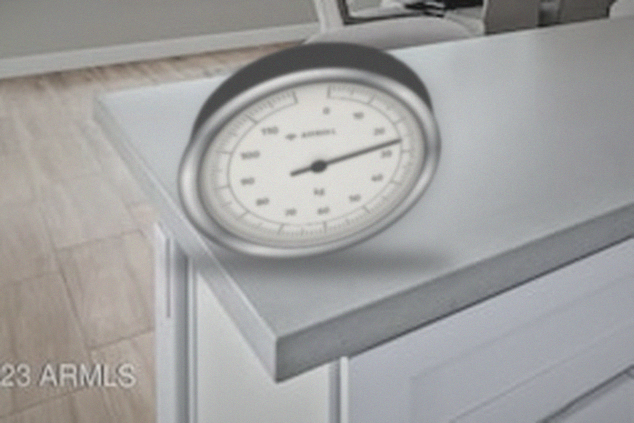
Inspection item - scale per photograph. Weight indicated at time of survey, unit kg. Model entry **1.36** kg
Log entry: **25** kg
